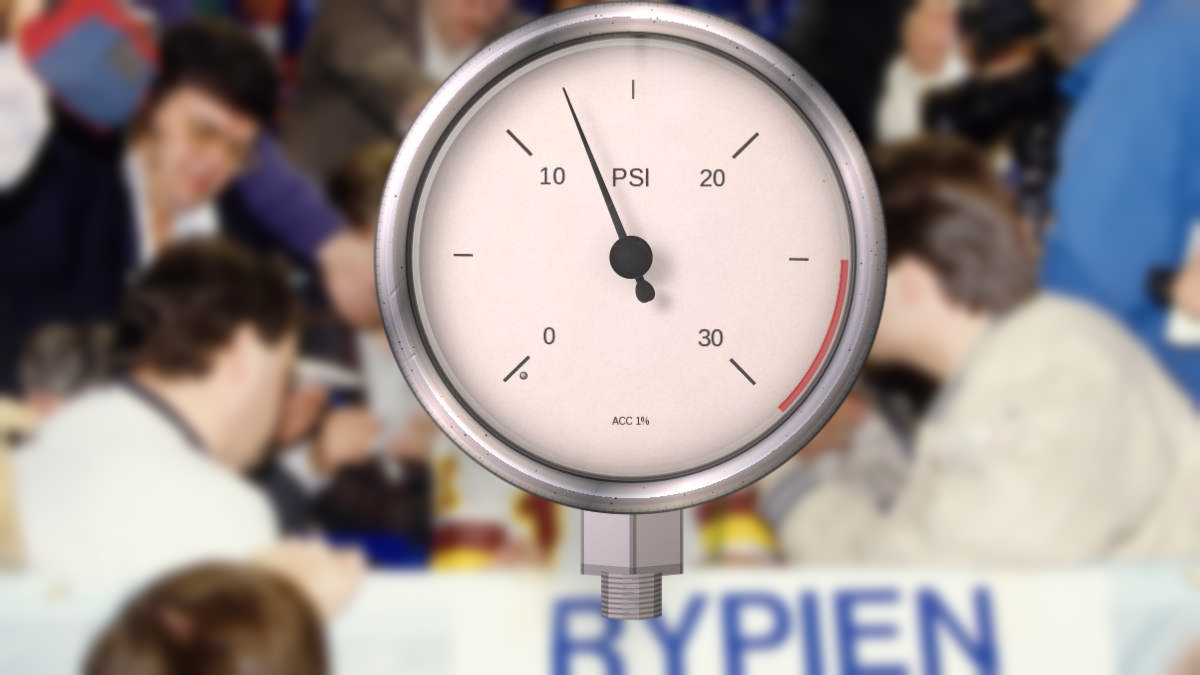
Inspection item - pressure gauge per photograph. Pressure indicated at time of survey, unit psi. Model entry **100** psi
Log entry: **12.5** psi
